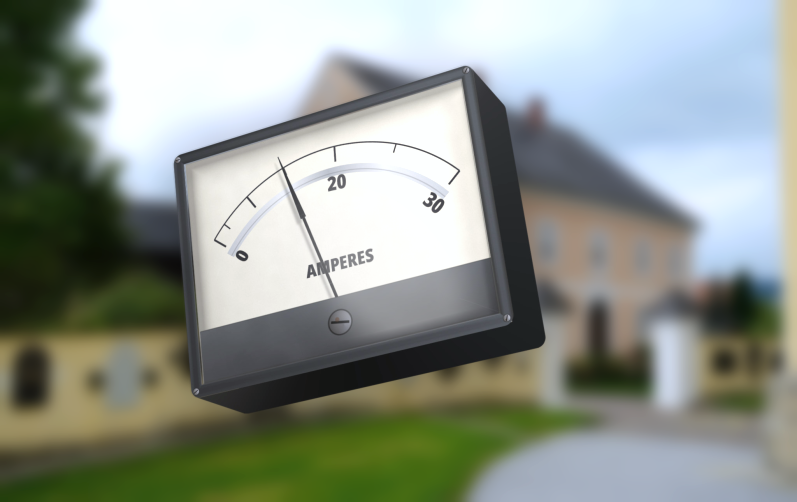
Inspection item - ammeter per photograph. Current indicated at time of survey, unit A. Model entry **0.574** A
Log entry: **15** A
